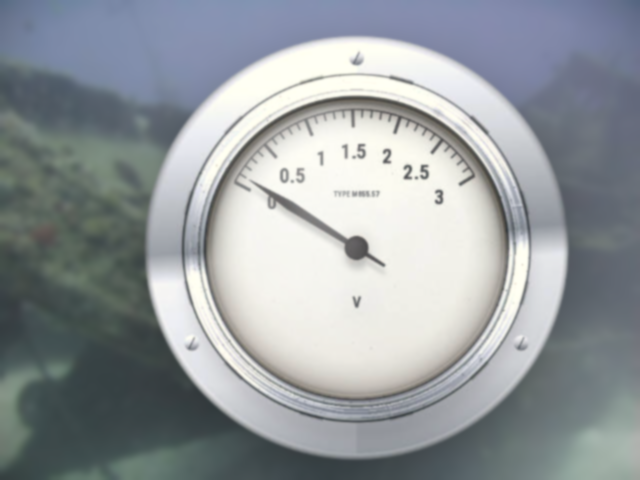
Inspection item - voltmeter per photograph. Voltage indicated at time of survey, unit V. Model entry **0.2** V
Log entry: **0.1** V
